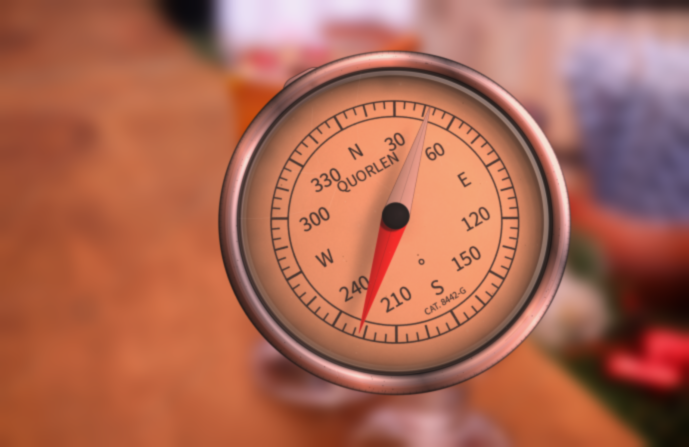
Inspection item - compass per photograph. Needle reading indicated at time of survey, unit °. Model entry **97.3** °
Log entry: **227.5** °
